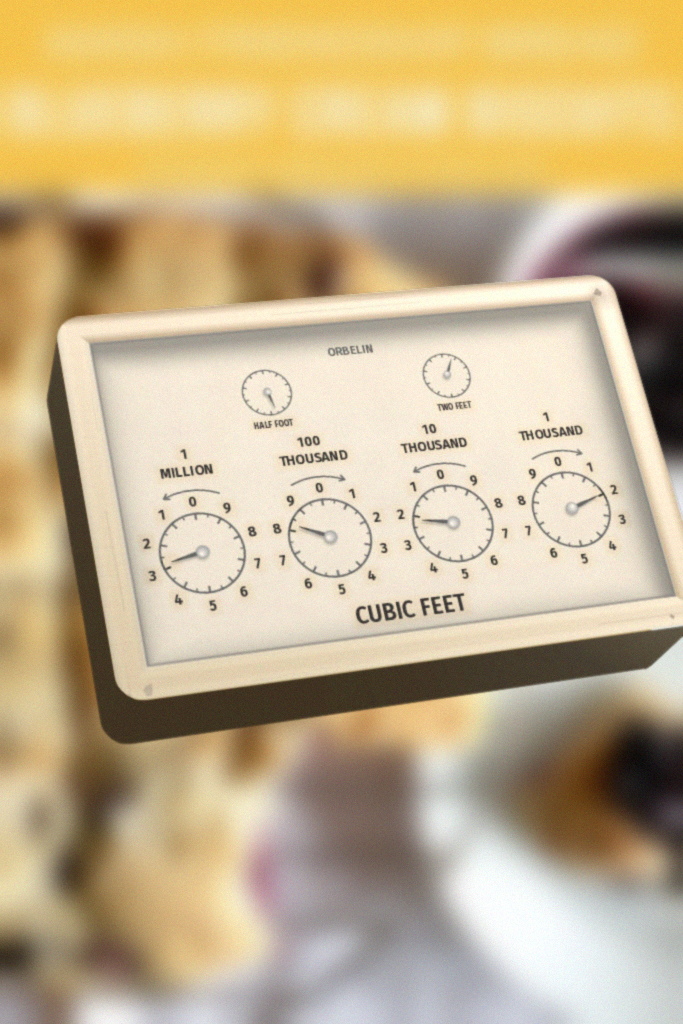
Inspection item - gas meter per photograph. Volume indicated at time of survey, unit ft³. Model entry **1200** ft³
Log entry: **282200** ft³
